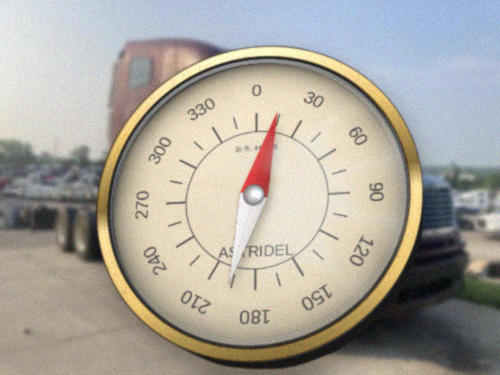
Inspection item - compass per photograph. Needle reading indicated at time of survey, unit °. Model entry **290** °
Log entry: **15** °
